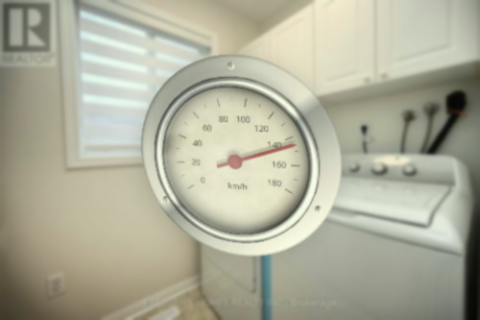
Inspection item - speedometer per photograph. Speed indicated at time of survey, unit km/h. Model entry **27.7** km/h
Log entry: **145** km/h
